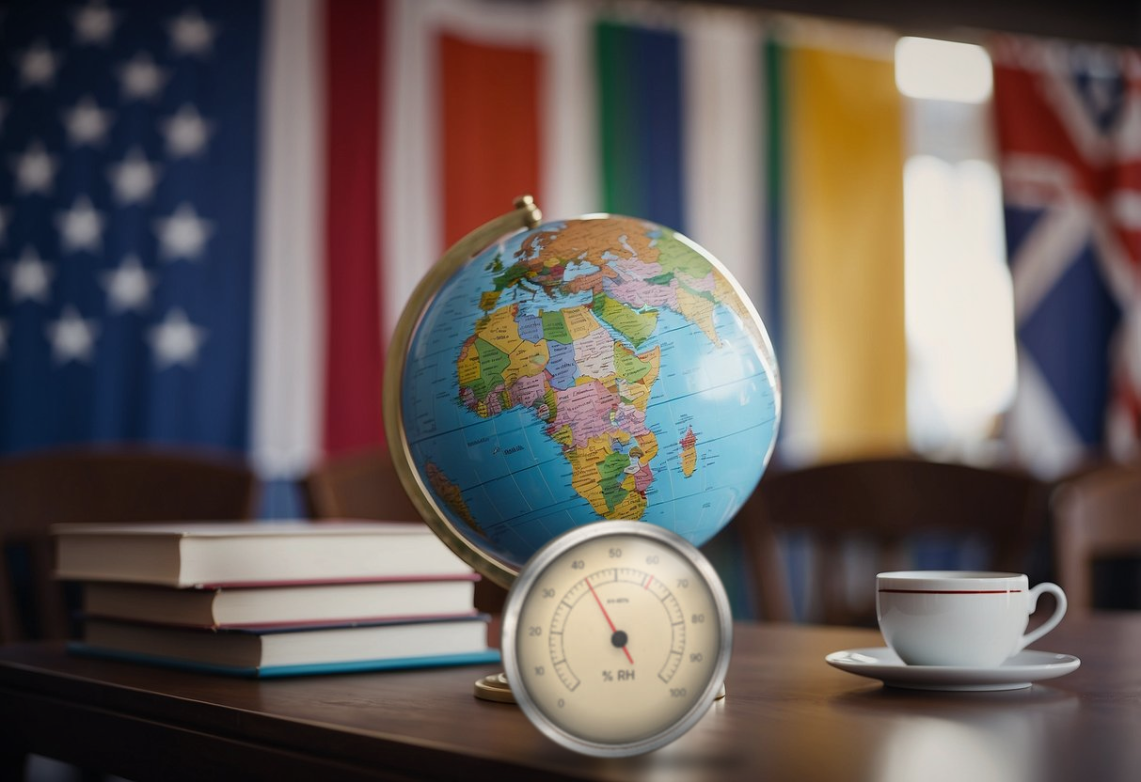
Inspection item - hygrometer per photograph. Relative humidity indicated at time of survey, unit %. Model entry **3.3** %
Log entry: **40** %
